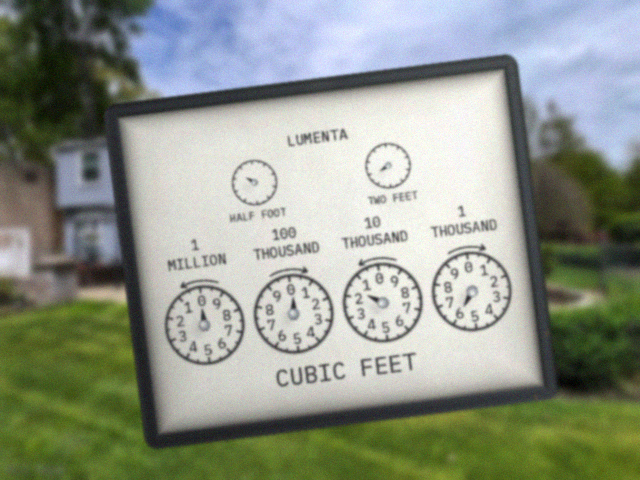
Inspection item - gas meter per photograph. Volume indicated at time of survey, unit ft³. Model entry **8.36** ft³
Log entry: **1600** ft³
